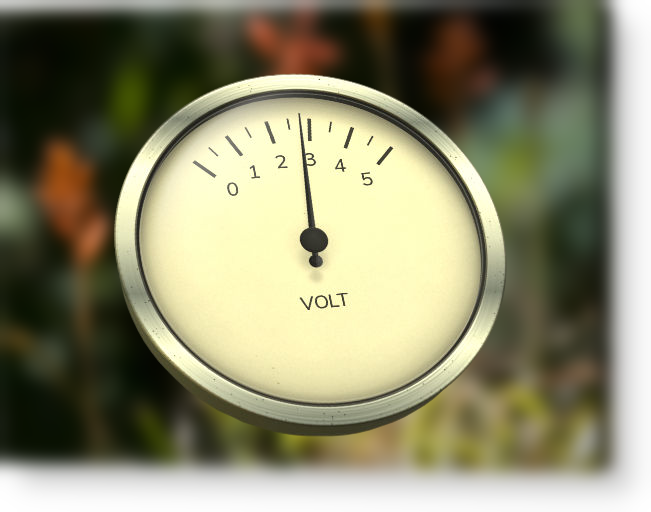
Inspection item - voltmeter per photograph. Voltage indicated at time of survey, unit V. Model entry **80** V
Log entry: **2.75** V
